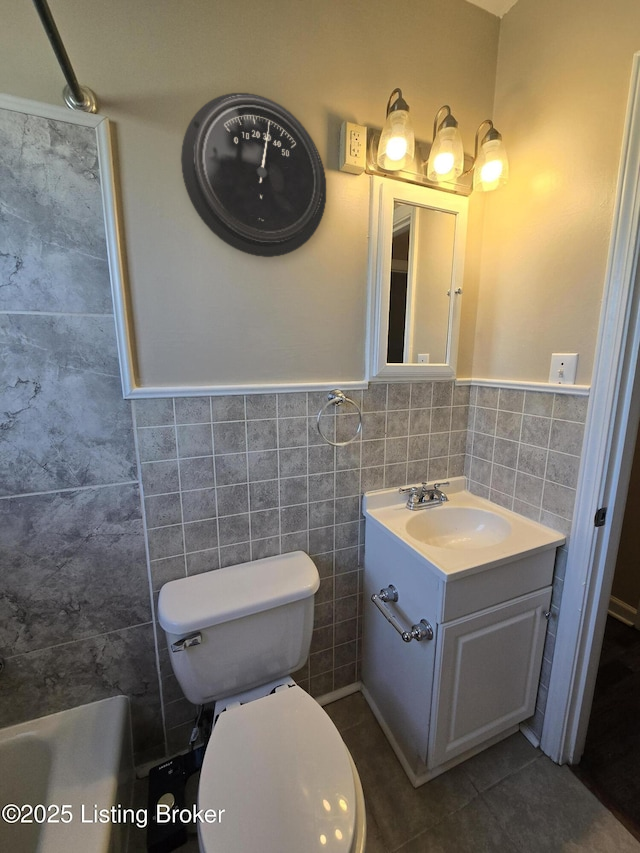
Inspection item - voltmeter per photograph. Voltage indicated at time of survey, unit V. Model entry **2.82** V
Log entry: **30** V
